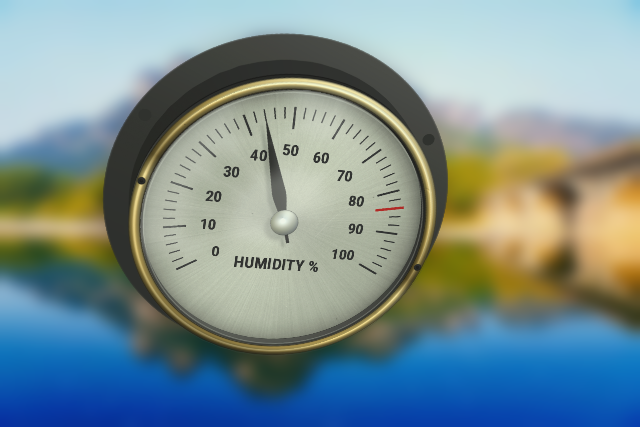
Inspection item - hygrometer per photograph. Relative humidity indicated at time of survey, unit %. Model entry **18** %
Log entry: **44** %
